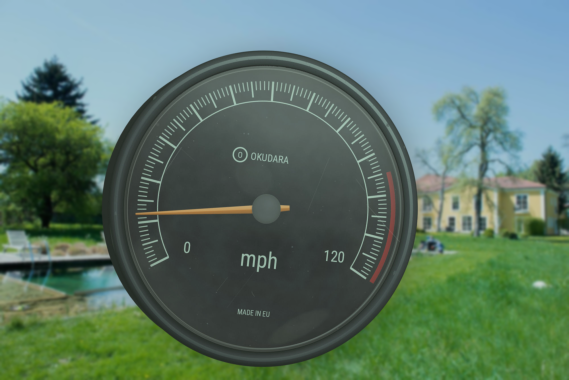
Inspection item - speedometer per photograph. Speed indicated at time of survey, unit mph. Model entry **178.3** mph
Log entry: **12** mph
